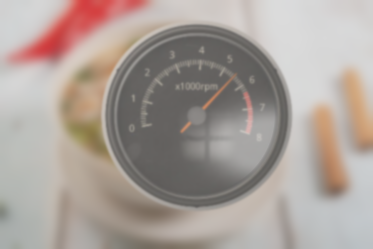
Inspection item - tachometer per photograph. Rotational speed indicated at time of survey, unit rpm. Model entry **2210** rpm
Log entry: **5500** rpm
